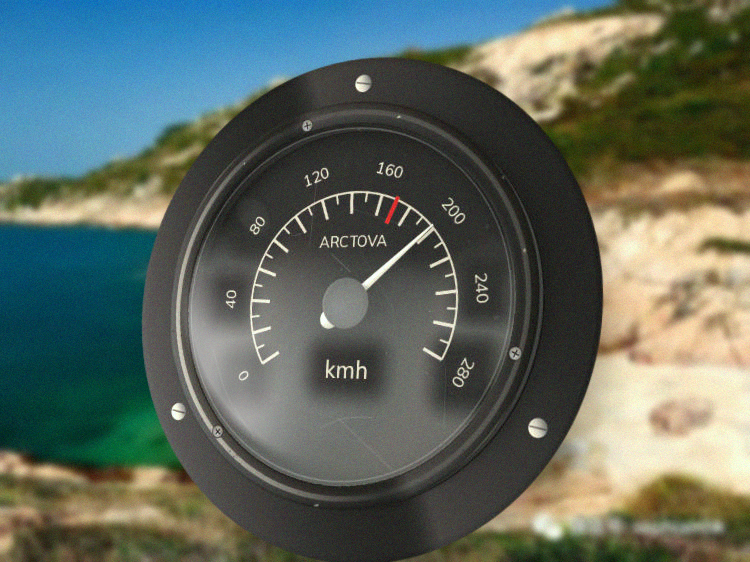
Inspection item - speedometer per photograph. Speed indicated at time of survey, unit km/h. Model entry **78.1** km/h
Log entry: **200** km/h
